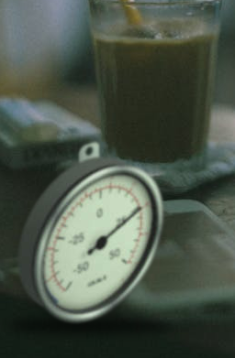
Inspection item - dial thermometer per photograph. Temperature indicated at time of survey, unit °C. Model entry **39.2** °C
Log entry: **25** °C
